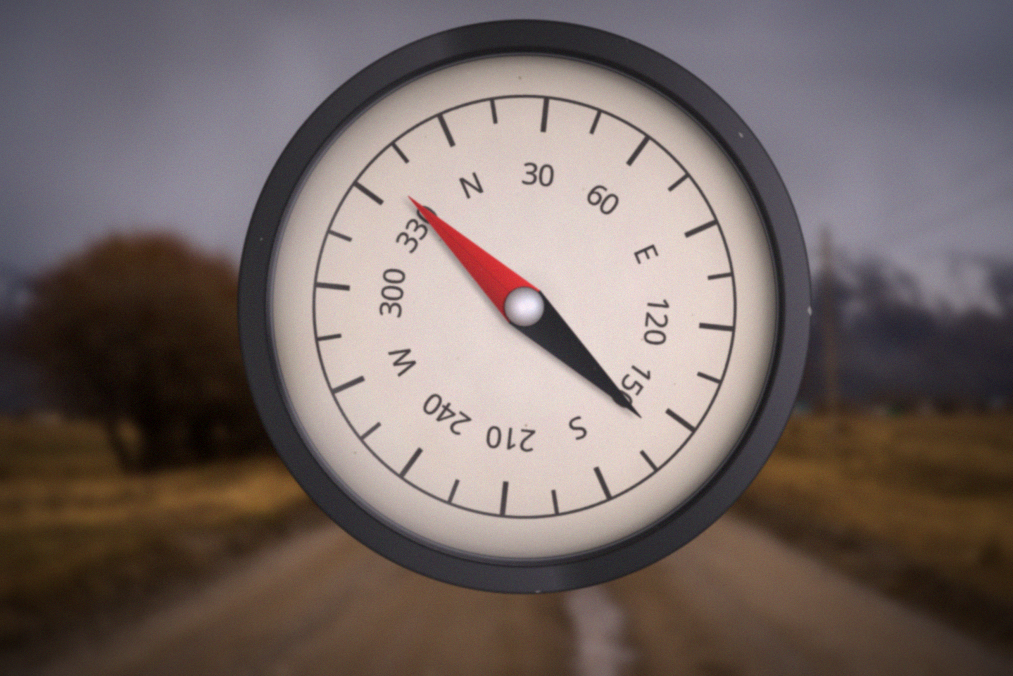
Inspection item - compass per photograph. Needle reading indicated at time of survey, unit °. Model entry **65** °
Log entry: **337.5** °
